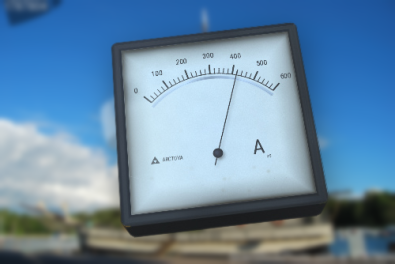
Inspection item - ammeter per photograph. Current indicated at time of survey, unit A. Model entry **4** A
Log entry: **420** A
